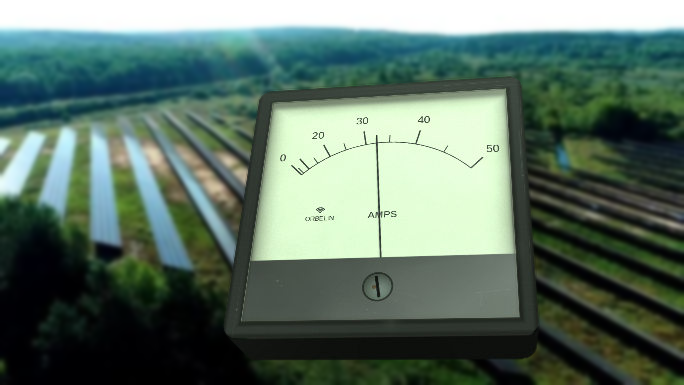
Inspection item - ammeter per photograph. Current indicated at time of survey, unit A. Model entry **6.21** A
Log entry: **32.5** A
